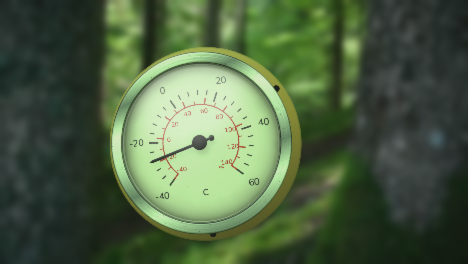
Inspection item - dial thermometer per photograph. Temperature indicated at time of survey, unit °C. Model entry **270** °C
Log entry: **-28** °C
